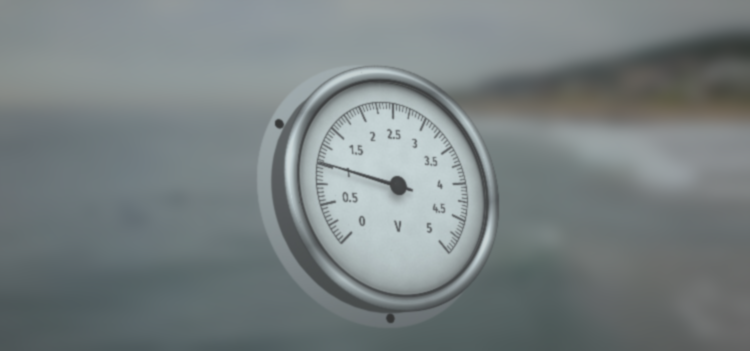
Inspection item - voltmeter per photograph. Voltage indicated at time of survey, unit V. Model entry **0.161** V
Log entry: **1** V
